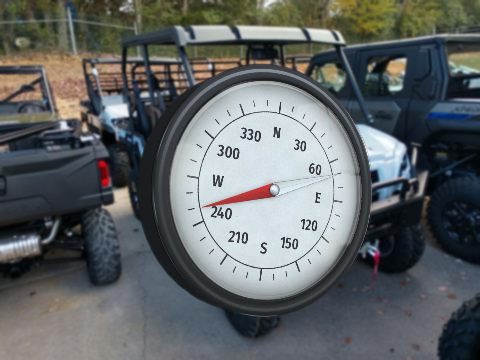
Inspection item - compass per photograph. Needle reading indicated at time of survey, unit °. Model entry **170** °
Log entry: **250** °
